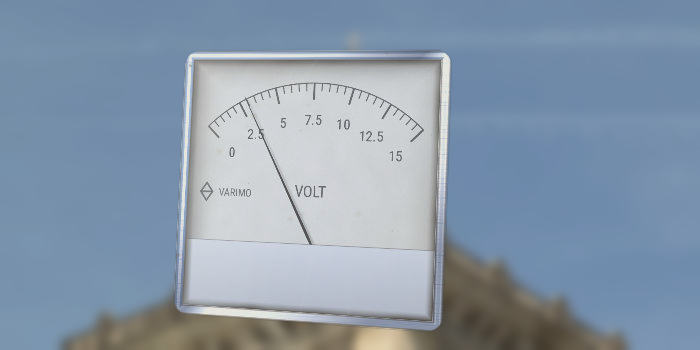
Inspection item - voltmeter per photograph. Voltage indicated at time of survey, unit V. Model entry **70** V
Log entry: **3** V
